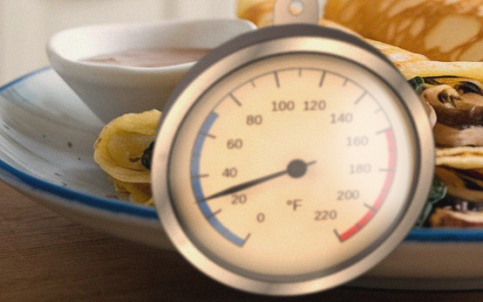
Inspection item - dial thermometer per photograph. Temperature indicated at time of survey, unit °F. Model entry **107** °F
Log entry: **30** °F
